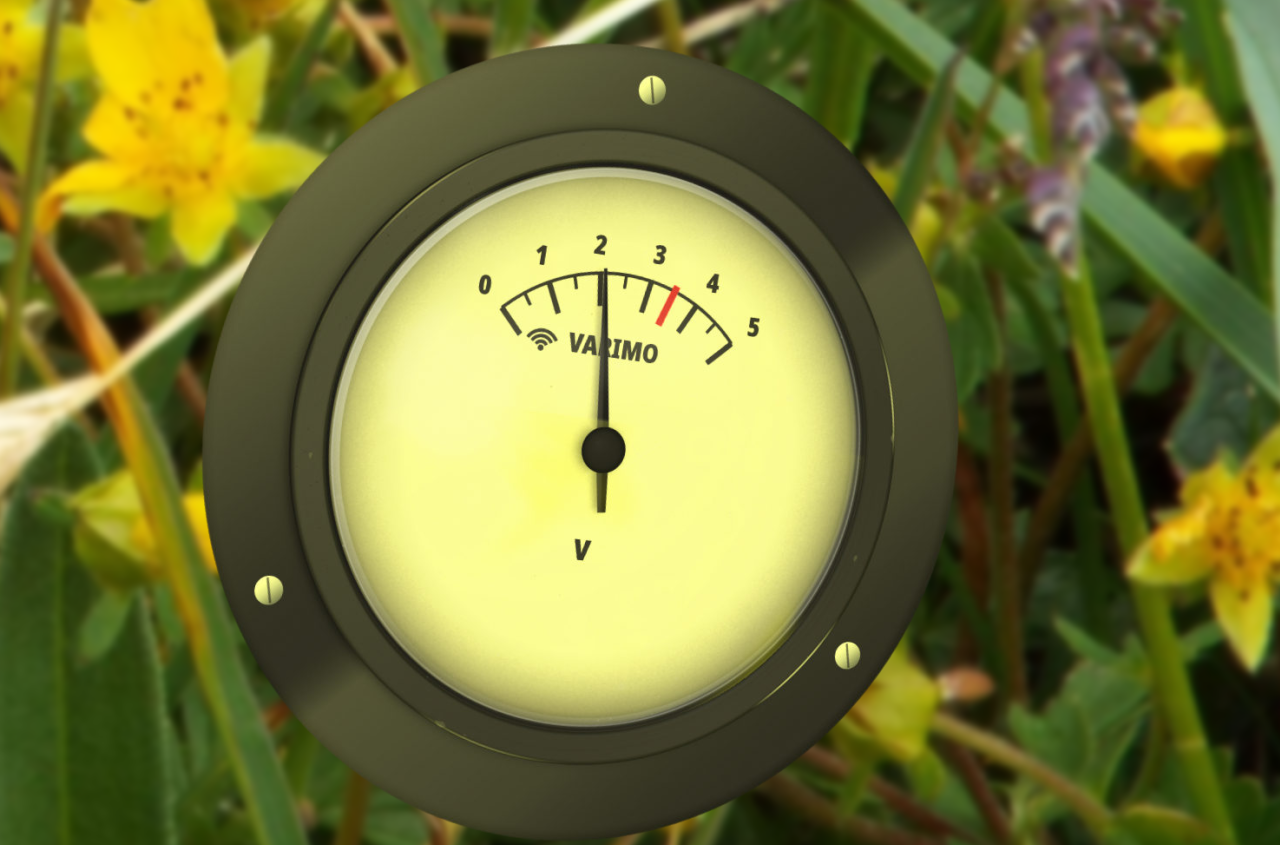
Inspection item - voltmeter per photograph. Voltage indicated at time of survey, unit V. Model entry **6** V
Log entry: **2** V
